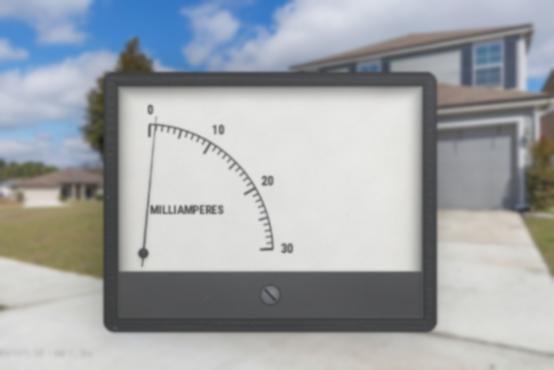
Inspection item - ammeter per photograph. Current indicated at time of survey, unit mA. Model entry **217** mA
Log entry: **1** mA
